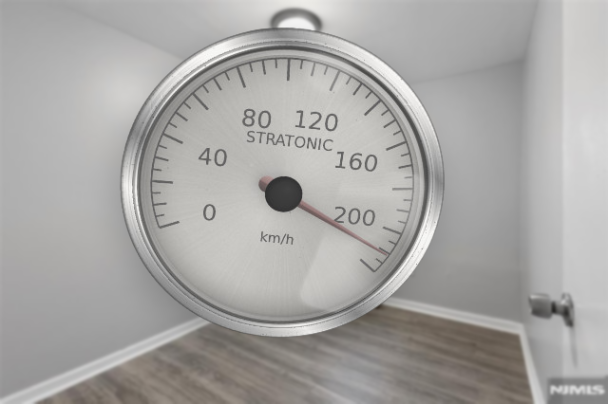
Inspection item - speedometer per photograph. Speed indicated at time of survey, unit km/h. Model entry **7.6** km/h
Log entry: **210** km/h
